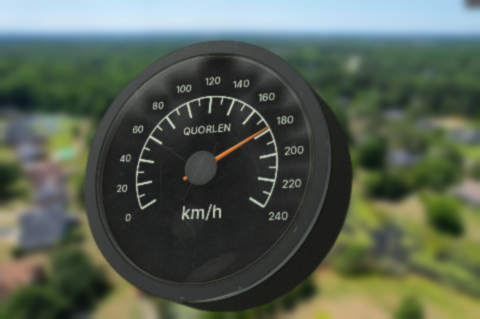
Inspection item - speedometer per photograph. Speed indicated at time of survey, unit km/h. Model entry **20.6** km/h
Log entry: **180** km/h
